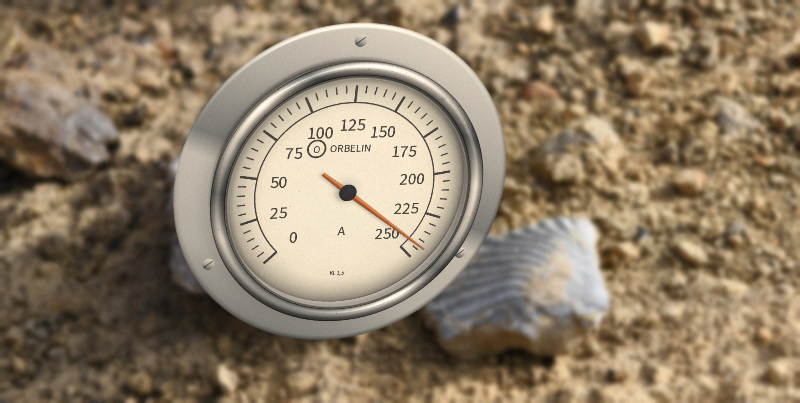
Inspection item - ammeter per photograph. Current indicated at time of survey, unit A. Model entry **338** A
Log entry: **242.5** A
